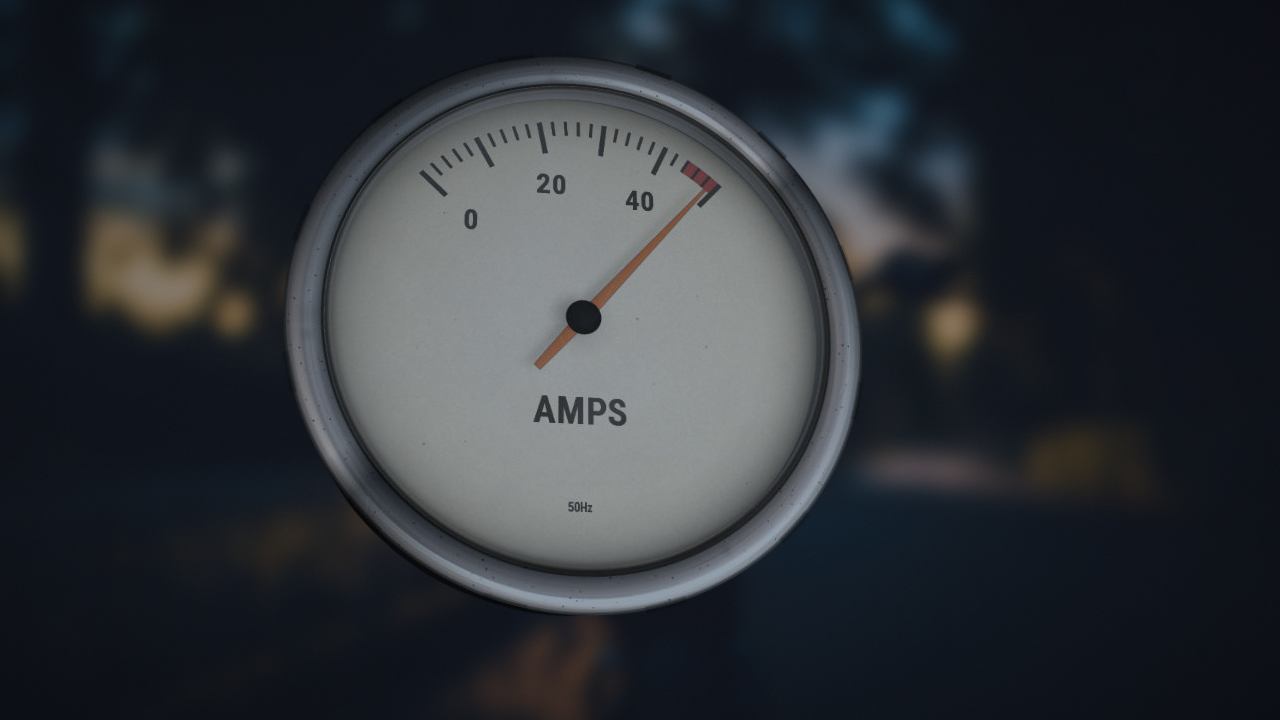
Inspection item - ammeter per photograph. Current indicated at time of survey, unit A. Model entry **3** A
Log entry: **49** A
